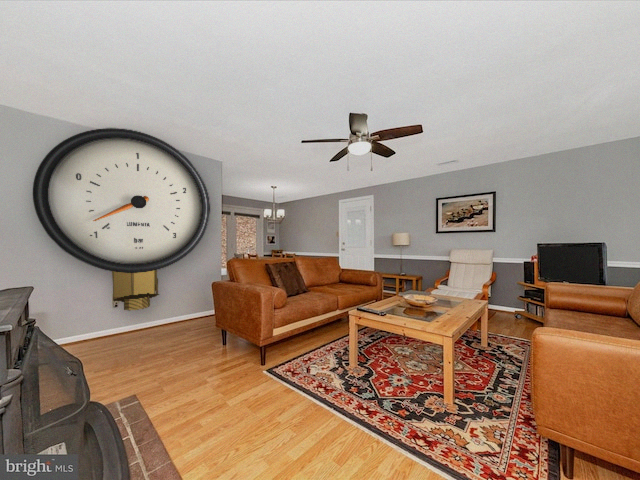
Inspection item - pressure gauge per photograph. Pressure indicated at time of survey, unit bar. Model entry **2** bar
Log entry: **-0.8** bar
